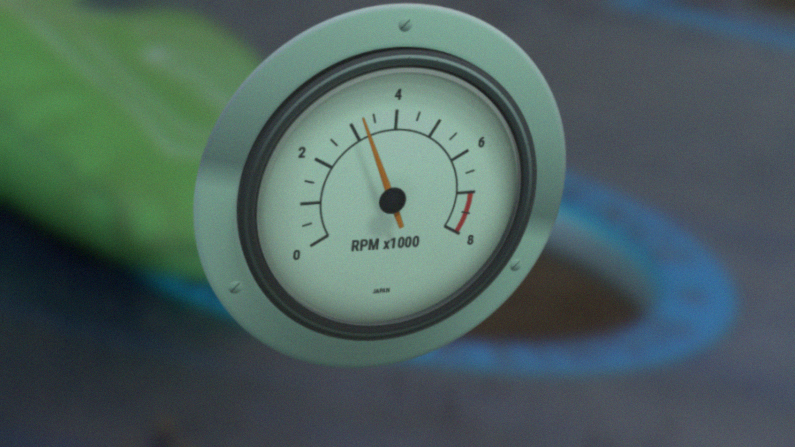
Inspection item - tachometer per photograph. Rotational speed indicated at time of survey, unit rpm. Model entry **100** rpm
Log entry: **3250** rpm
